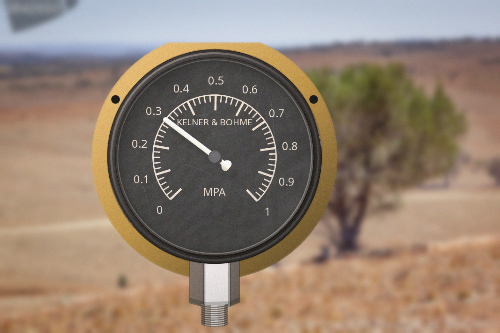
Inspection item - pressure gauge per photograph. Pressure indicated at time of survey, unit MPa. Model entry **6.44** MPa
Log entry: **0.3** MPa
